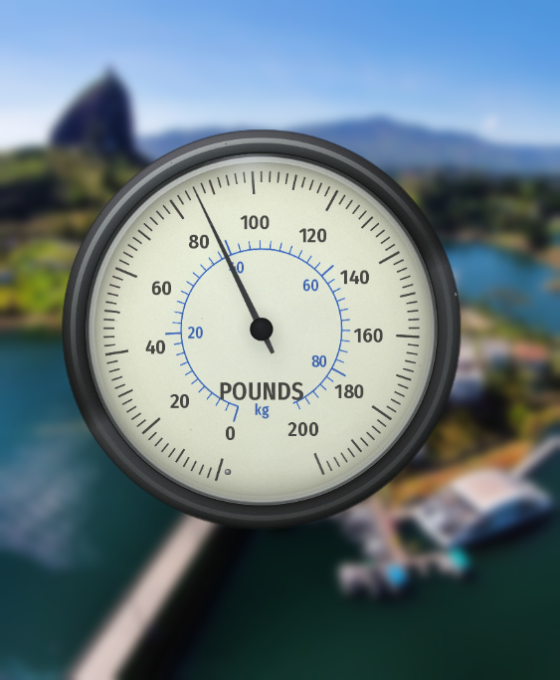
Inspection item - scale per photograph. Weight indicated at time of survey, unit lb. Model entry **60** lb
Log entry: **86** lb
